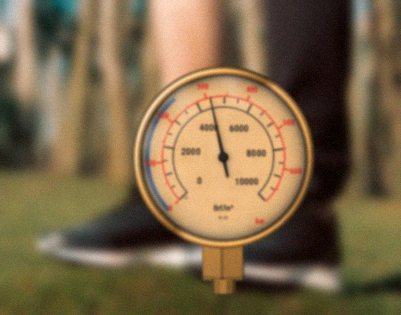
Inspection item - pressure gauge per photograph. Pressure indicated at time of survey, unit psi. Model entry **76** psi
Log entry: **4500** psi
